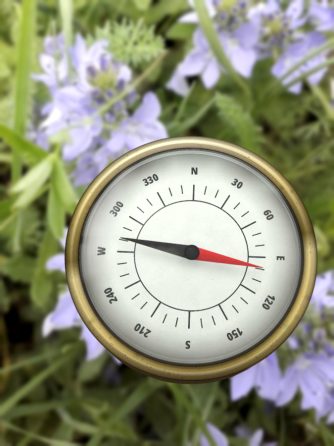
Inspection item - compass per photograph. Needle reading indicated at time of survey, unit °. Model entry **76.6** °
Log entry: **100** °
